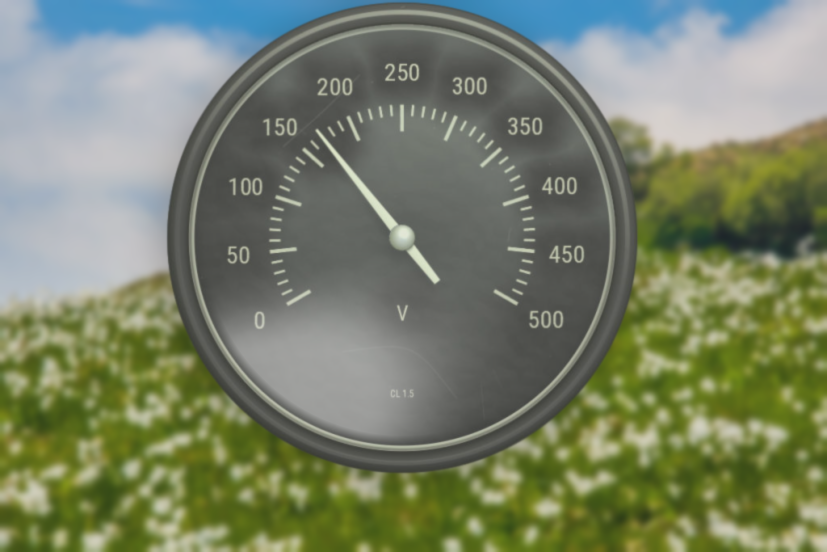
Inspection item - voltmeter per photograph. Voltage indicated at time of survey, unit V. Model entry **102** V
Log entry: **170** V
